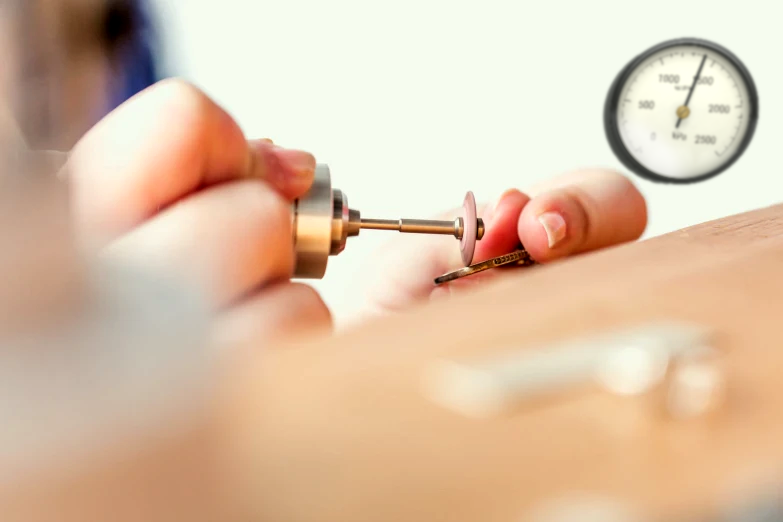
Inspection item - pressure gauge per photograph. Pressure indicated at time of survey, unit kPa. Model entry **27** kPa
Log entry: **1400** kPa
